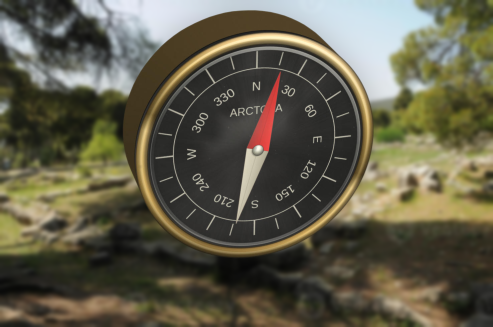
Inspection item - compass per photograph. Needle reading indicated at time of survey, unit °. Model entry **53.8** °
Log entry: **15** °
